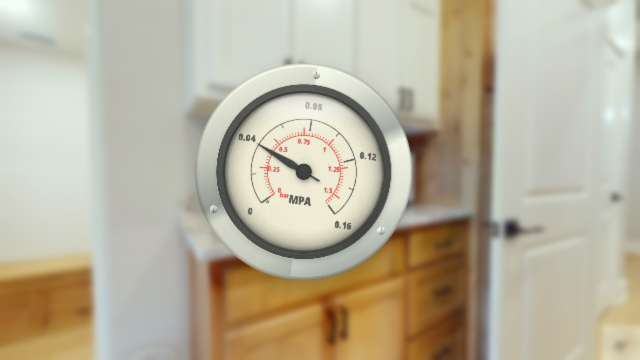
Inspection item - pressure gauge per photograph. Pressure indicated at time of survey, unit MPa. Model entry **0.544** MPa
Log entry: **0.04** MPa
